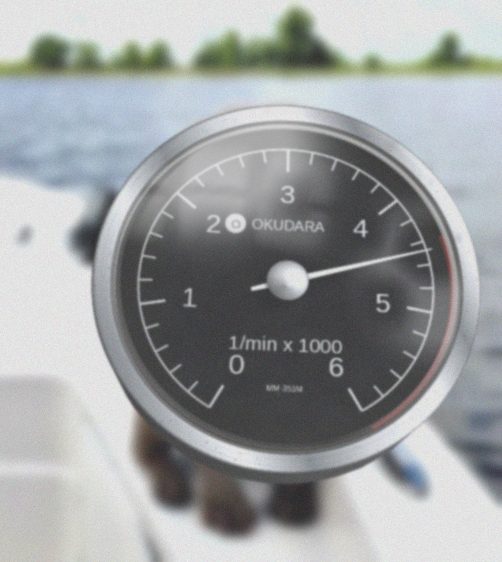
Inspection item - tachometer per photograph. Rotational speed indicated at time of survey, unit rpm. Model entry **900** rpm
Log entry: **4500** rpm
